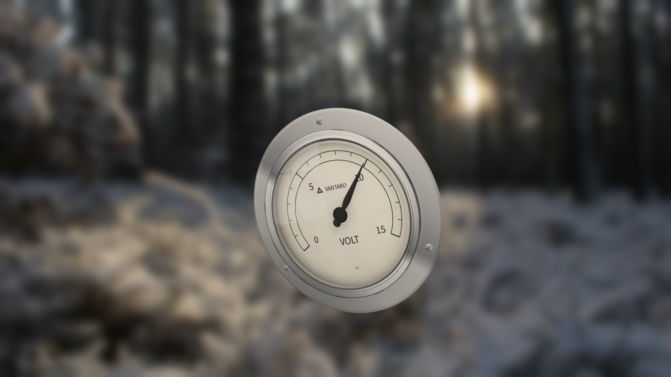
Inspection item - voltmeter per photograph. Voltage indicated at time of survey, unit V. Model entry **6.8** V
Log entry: **10** V
